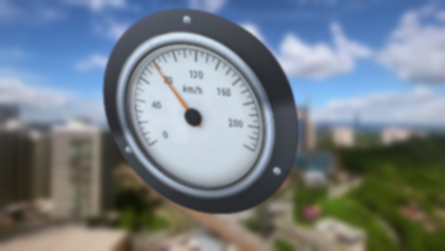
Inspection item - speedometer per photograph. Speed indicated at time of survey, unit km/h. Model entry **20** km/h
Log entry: **80** km/h
